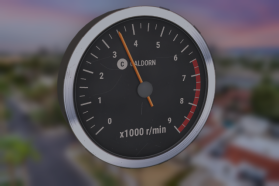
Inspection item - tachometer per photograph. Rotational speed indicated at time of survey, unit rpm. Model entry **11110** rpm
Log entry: **3500** rpm
